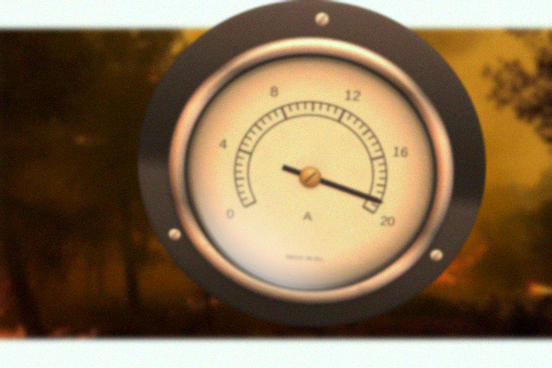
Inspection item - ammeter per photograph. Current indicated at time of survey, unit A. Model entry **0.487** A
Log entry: **19** A
